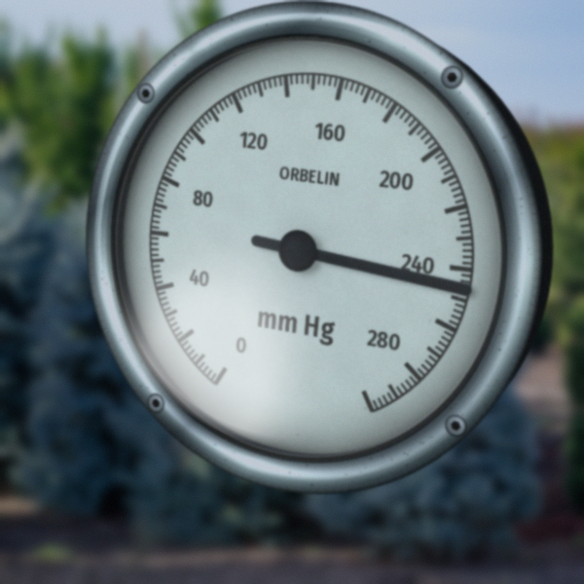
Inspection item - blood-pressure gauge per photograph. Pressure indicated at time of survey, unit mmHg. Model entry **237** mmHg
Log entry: **246** mmHg
